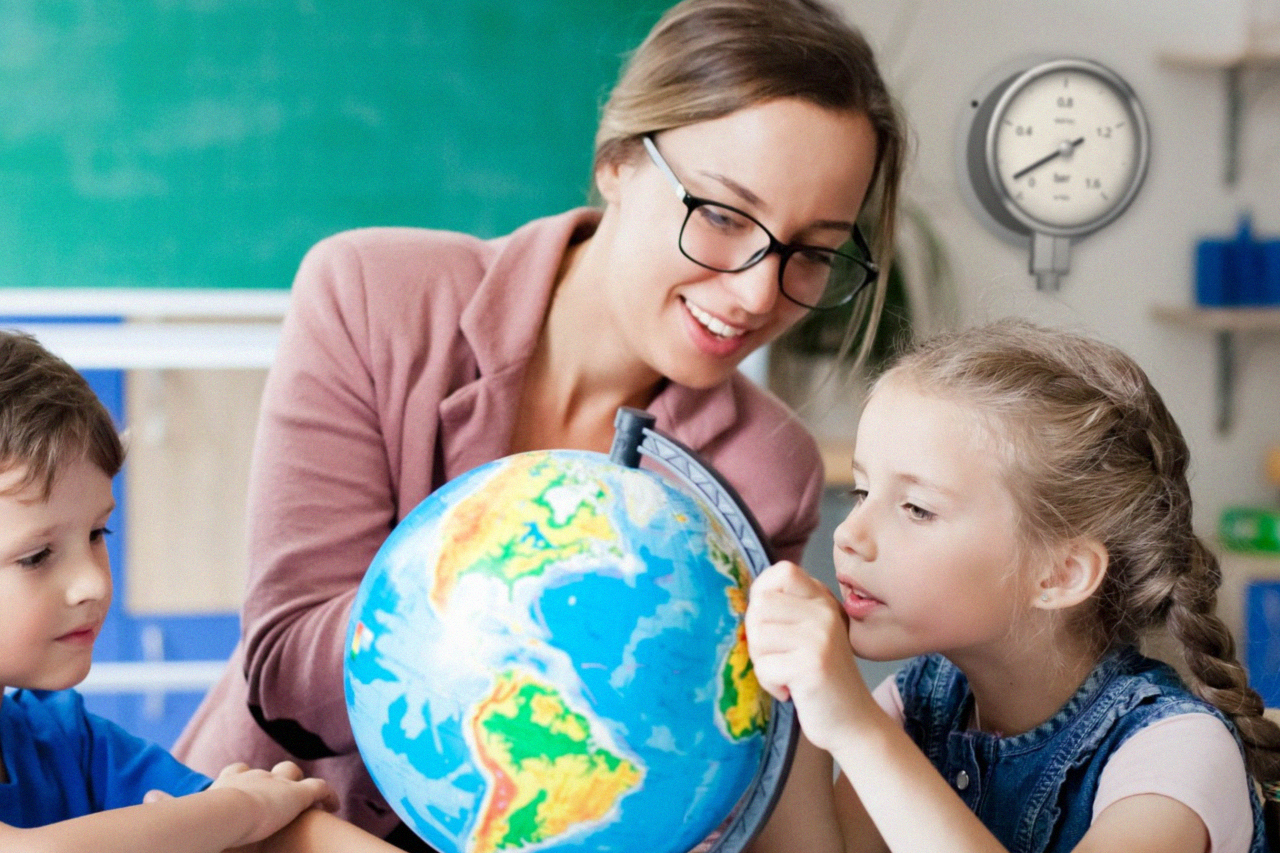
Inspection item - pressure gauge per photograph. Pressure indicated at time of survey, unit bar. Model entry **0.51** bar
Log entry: **0.1** bar
